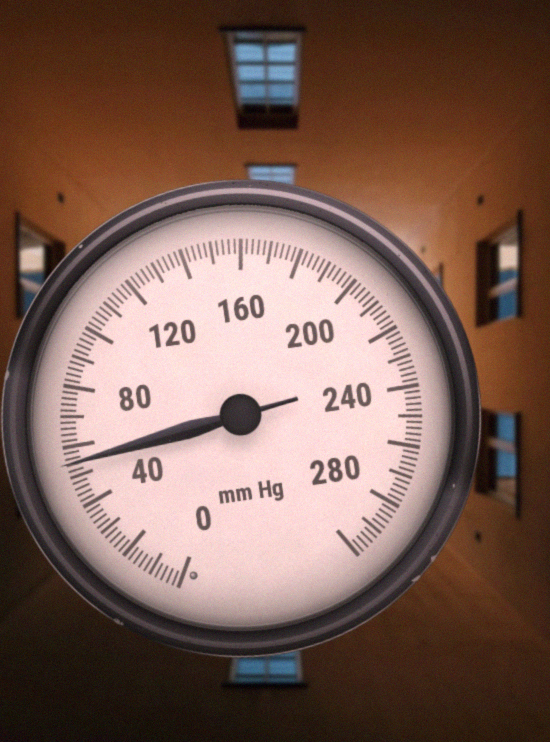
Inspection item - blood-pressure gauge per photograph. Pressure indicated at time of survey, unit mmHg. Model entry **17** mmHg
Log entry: **54** mmHg
